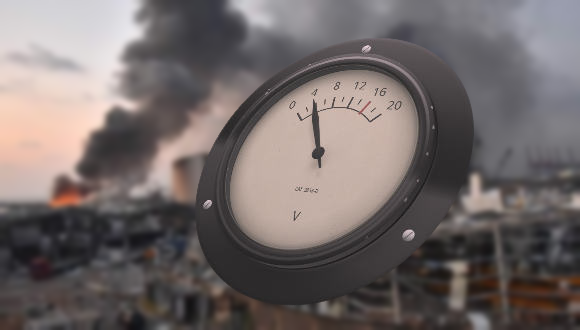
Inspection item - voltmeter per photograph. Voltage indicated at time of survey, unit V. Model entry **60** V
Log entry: **4** V
